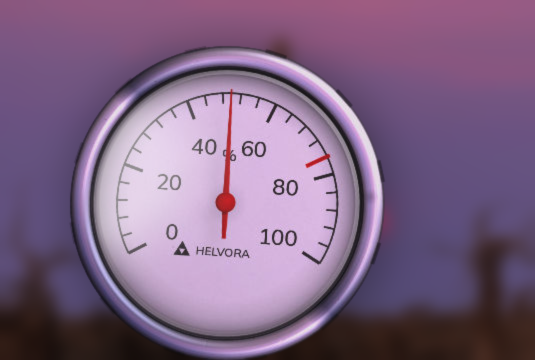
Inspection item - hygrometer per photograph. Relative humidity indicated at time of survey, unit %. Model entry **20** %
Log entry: **50** %
